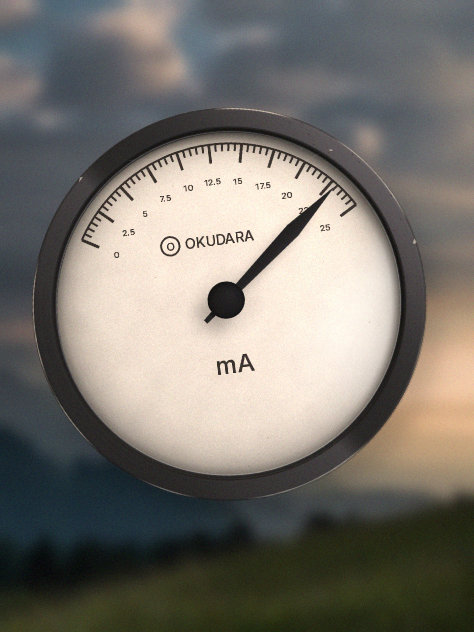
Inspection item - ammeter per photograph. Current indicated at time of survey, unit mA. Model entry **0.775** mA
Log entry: **23** mA
